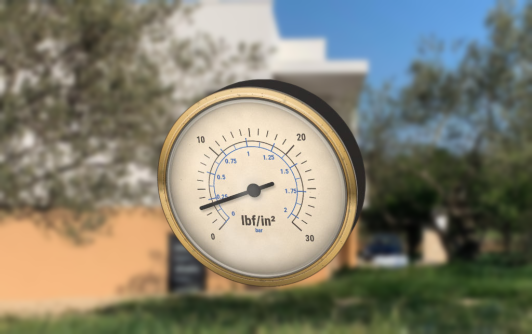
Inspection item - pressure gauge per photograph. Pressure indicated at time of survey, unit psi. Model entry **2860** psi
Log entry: **3** psi
